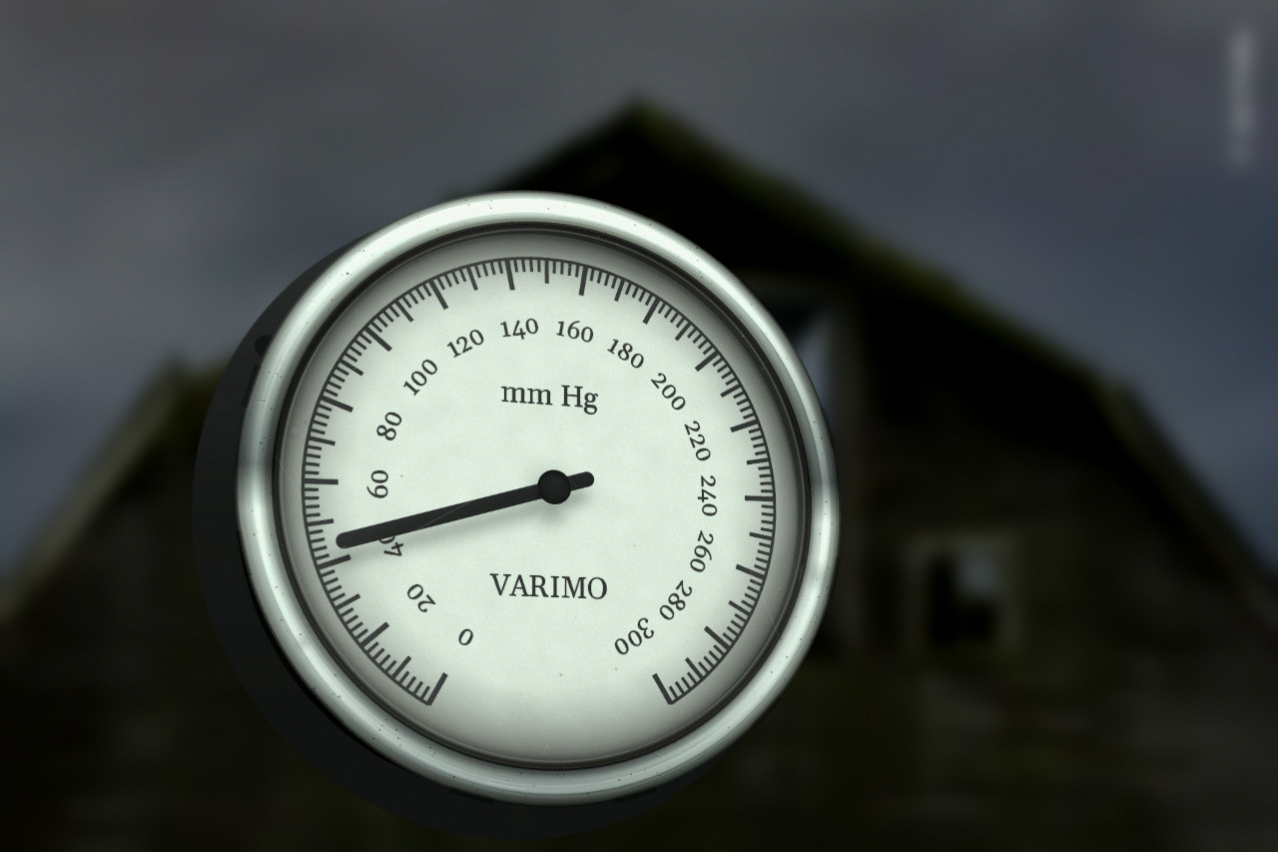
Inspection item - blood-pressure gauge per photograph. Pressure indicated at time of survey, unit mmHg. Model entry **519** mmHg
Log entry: **44** mmHg
